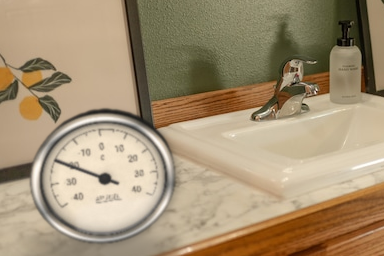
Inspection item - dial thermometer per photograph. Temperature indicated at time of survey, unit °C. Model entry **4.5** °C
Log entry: **-20** °C
